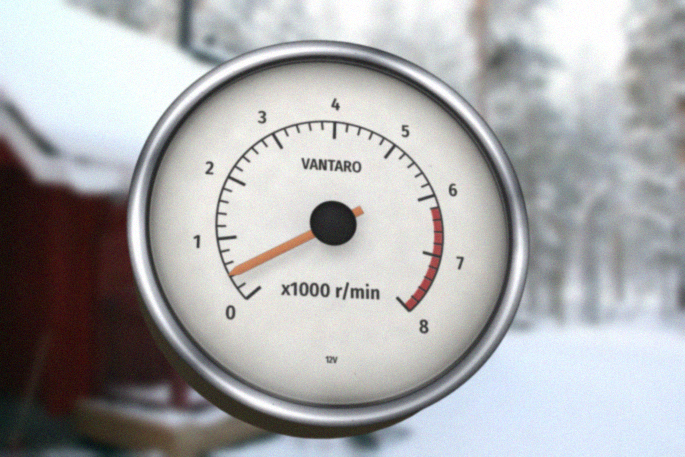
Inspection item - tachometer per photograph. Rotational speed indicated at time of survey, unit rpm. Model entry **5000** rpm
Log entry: **400** rpm
